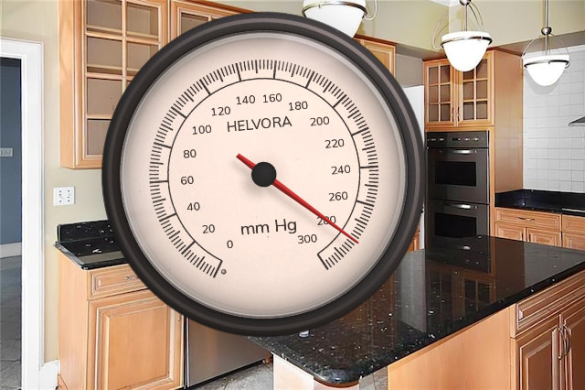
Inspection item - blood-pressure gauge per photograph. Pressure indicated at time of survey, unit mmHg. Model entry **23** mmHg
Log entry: **280** mmHg
